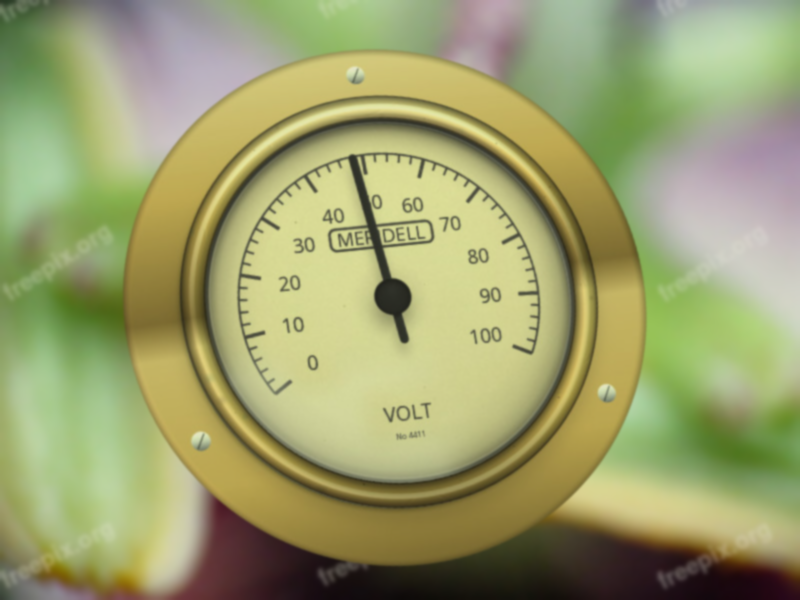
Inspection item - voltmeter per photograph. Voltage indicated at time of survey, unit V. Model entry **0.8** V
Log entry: **48** V
